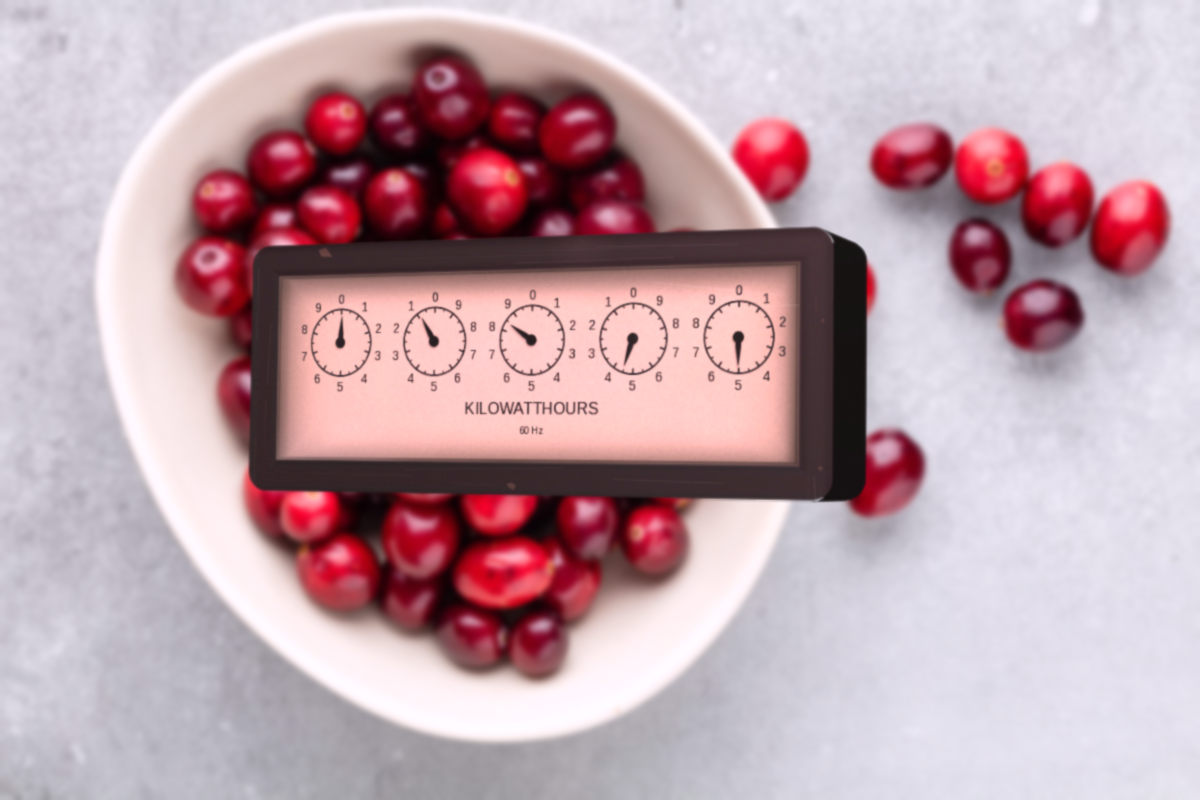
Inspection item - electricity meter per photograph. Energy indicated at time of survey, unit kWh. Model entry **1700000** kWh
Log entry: **845** kWh
